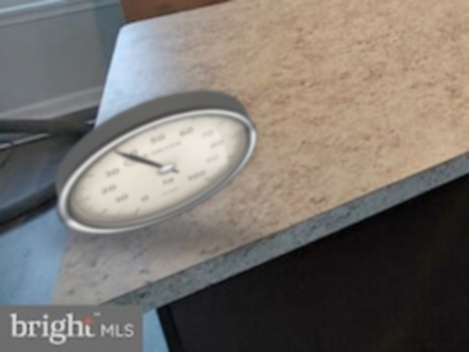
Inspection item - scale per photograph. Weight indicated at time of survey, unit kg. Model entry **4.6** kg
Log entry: **40** kg
